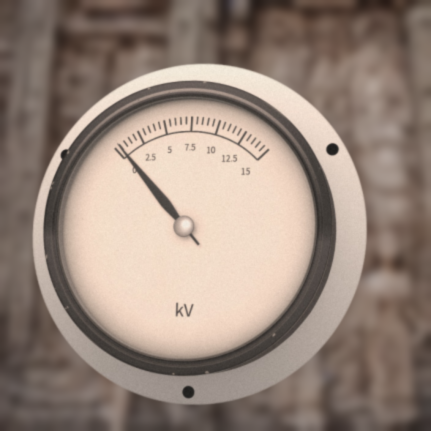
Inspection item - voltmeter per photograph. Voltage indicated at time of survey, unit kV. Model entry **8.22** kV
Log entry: **0.5** kV
